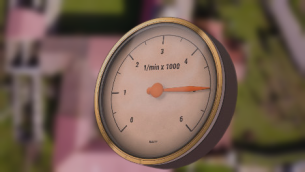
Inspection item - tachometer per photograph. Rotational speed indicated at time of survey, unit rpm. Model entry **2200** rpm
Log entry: **5000** rpm
